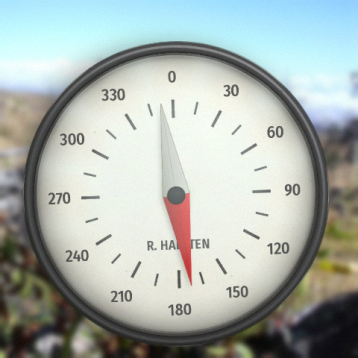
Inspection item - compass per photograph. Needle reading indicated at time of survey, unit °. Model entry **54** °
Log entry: **172.5** °
